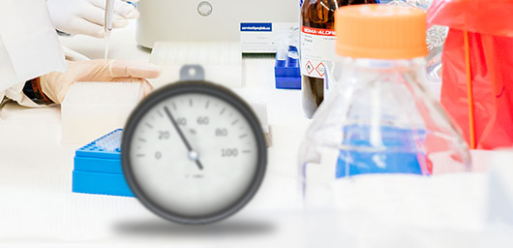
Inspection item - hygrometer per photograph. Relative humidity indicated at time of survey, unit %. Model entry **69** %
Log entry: **35** %
